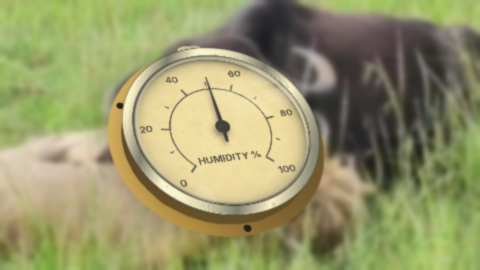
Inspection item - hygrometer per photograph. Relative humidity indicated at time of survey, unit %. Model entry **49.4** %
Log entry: **50** %
